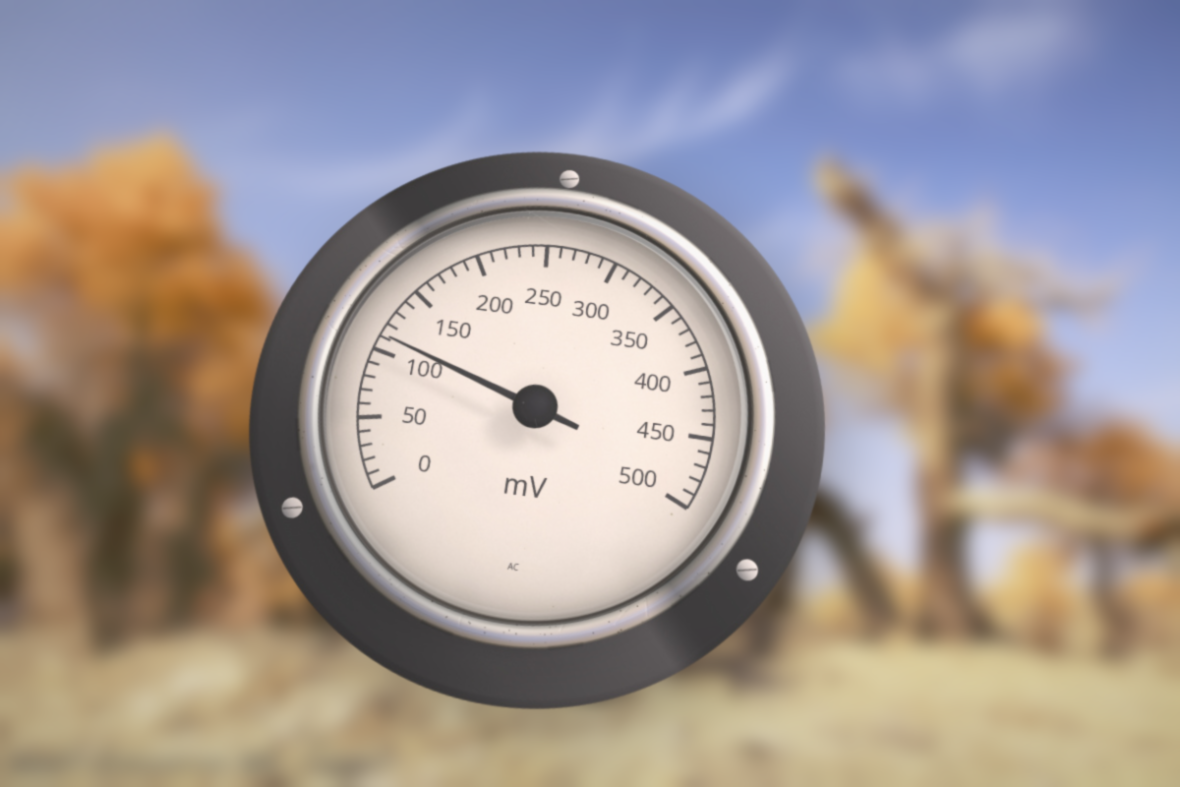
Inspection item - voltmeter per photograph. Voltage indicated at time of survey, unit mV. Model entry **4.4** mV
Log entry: **110** mV
